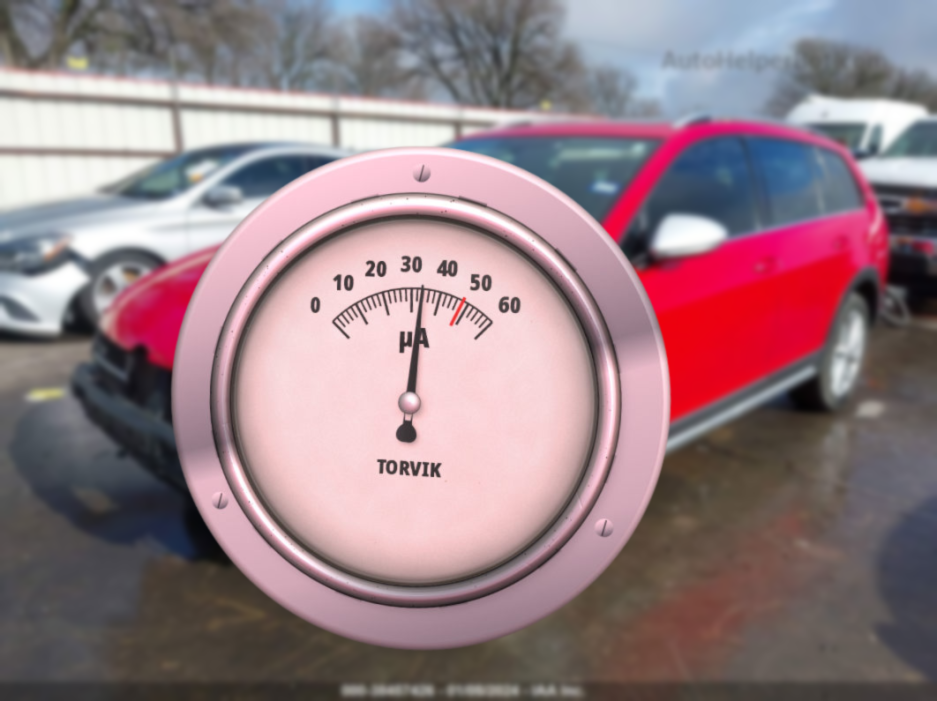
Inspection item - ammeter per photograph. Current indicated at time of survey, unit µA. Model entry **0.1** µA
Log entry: **34** µA
